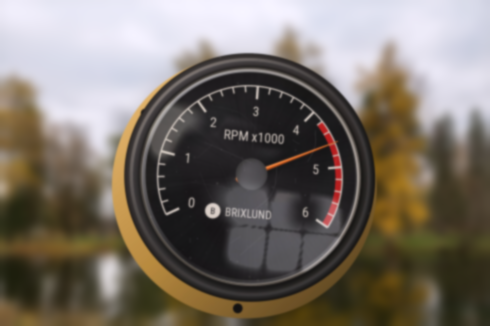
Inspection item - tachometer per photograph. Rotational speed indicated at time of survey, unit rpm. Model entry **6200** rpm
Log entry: **4600** rpm
